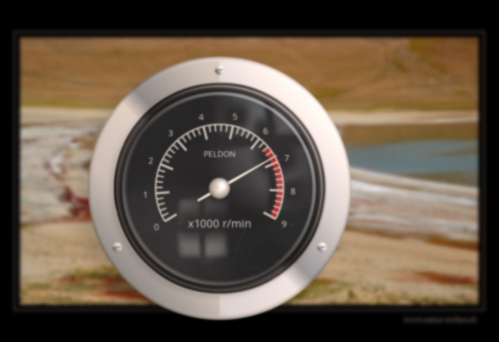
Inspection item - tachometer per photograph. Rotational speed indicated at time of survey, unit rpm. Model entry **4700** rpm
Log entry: **6800** rpm
